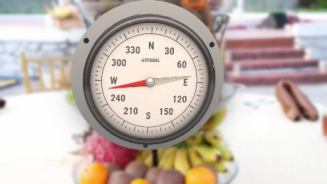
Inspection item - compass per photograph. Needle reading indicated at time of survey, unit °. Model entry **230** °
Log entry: **260** °
